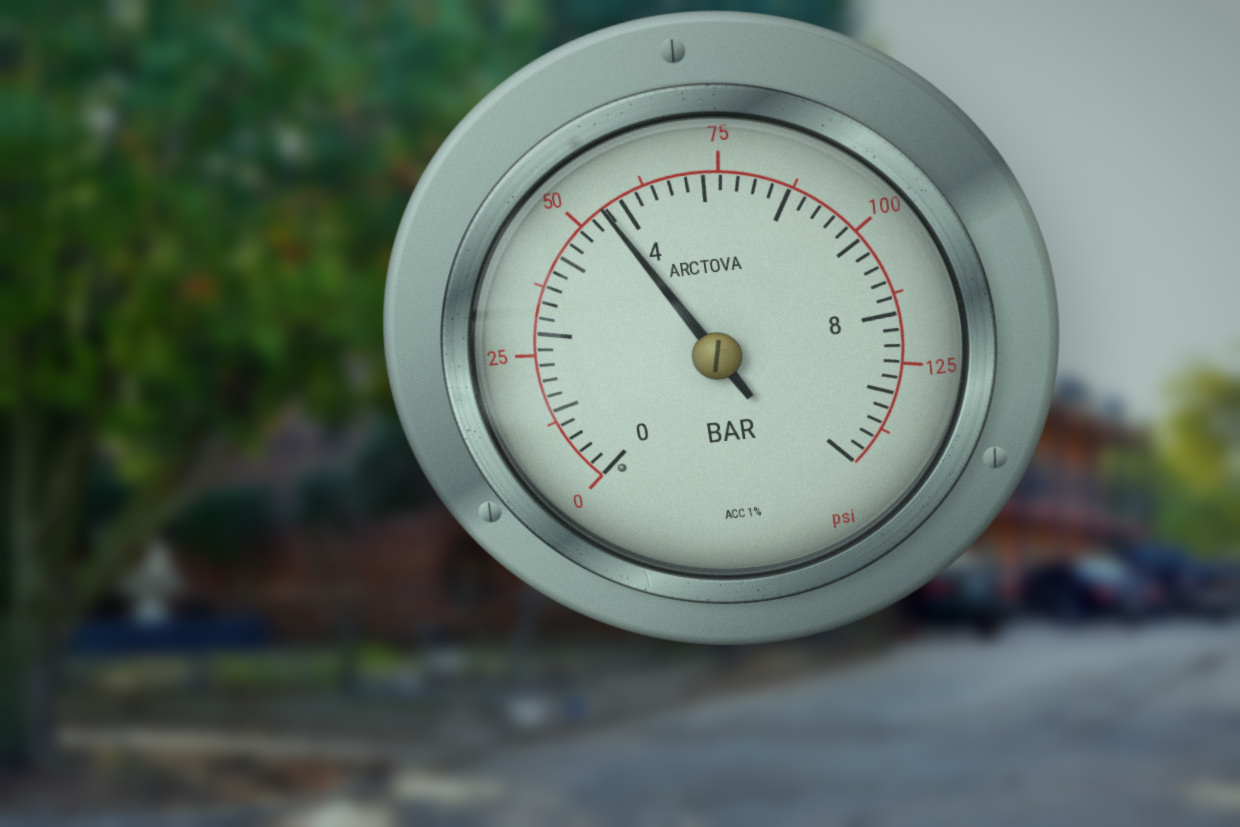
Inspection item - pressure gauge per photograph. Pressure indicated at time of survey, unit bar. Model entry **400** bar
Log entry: **3.8** bar
